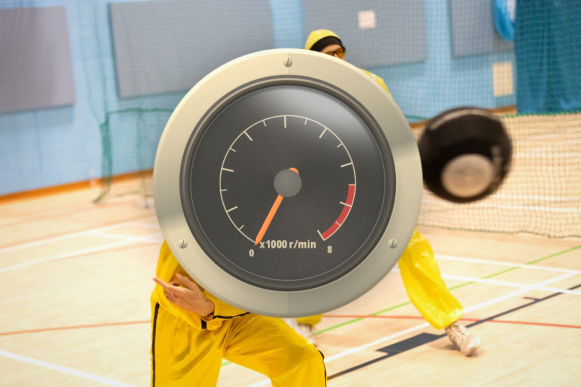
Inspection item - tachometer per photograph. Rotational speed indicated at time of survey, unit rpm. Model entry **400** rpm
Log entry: **0** rpm
